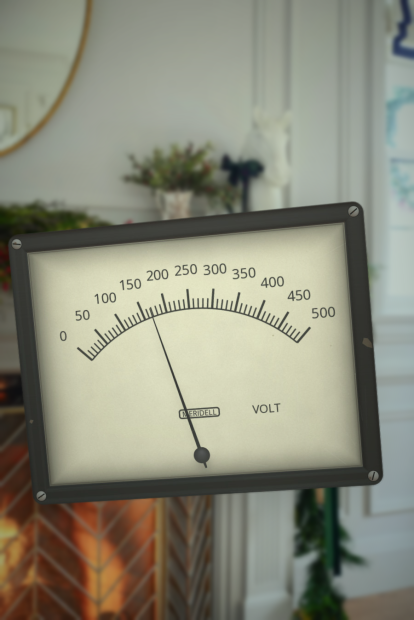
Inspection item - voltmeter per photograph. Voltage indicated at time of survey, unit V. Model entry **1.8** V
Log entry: **170** V
